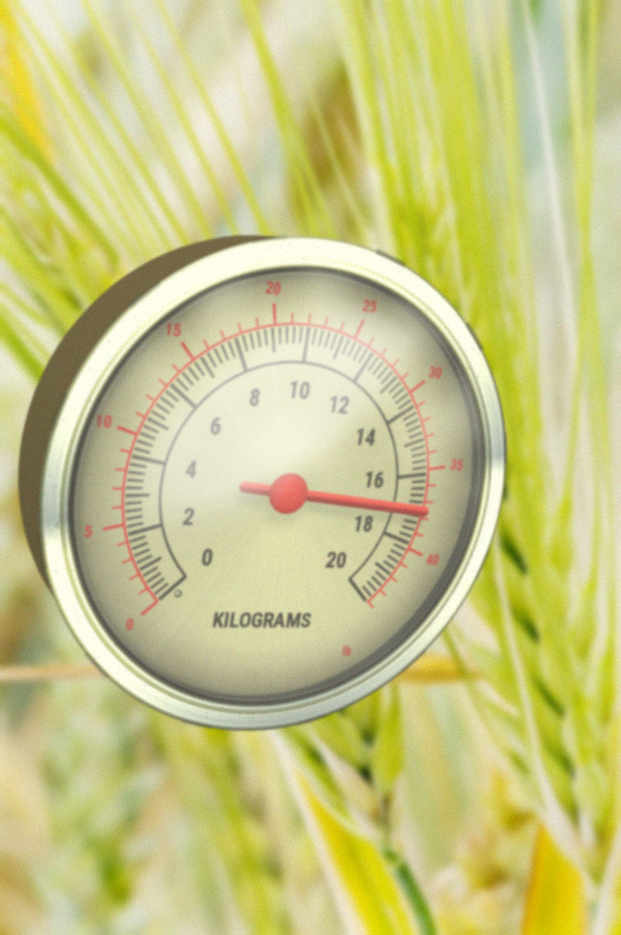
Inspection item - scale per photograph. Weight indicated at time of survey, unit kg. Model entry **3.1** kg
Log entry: **17** kg
